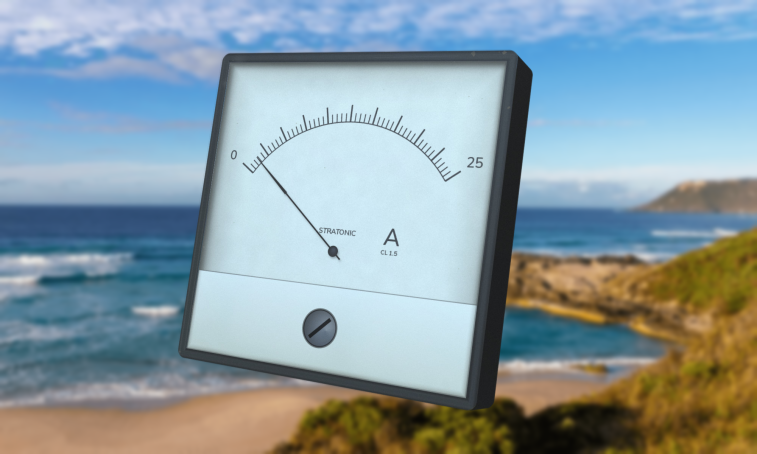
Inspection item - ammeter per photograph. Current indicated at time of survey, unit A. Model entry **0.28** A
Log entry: **1.5** A
